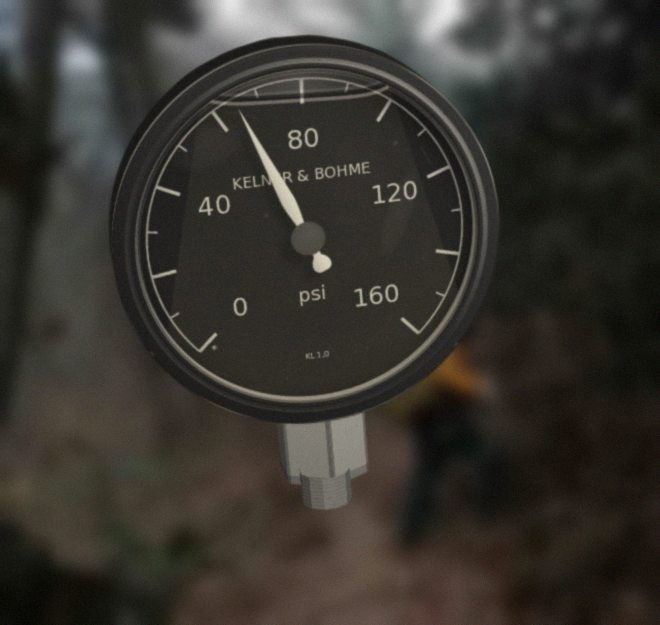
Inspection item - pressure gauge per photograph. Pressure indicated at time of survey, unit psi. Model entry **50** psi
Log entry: **65** psi
